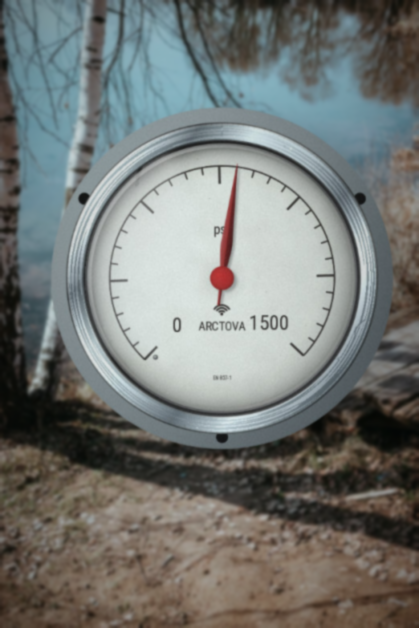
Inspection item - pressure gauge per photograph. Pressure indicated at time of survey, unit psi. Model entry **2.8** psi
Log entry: **800** psi
